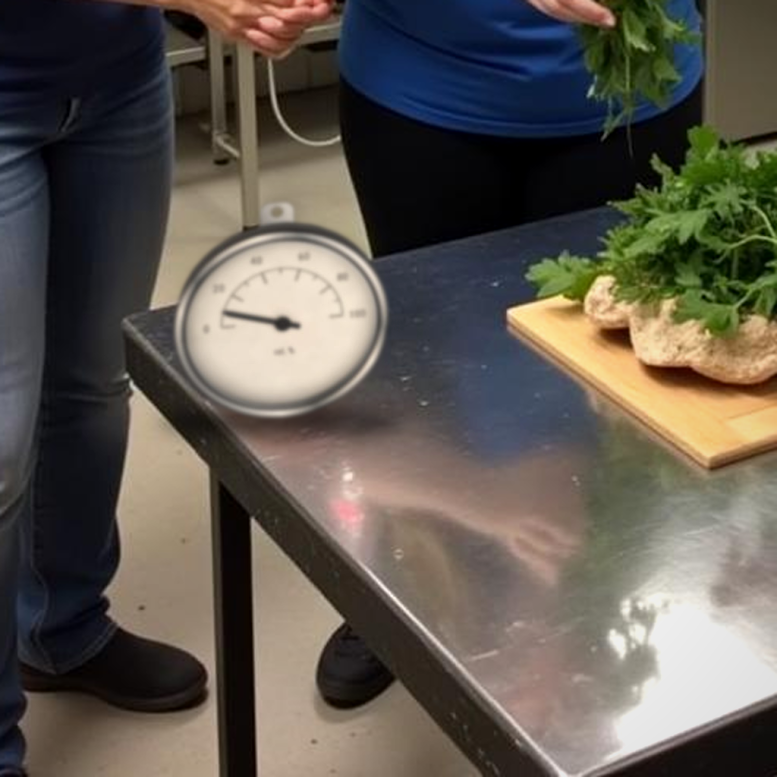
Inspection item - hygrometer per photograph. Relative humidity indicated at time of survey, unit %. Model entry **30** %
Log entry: **10** %
